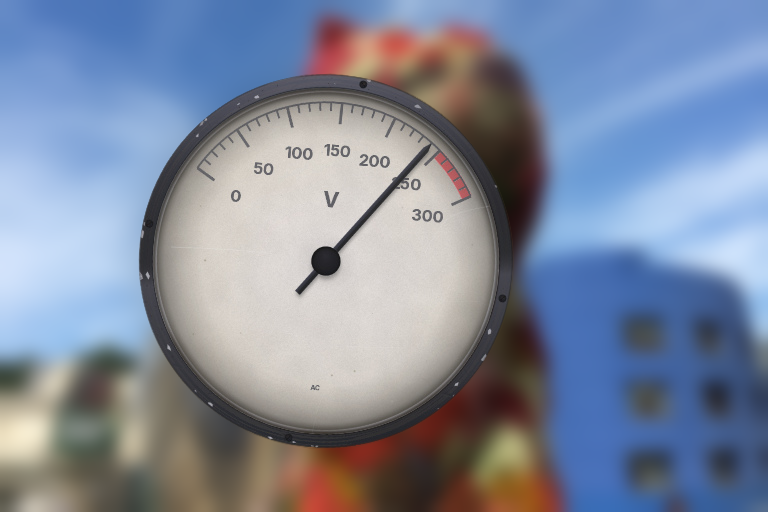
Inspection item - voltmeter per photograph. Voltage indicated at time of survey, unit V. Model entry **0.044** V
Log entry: **240** V
